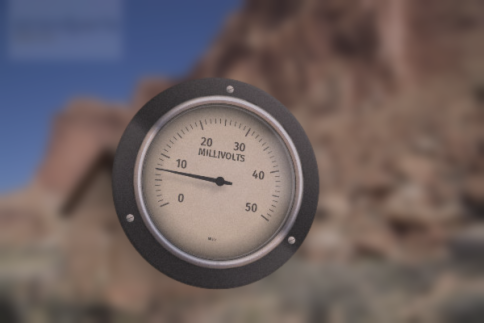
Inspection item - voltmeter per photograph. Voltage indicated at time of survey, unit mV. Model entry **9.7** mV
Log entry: **7** mV
